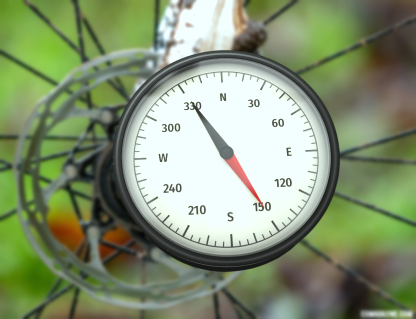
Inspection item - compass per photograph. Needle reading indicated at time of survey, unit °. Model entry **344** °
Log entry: **150** °
